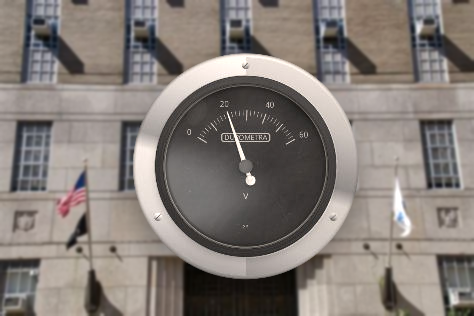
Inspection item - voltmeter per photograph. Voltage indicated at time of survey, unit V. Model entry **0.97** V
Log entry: **20** V
